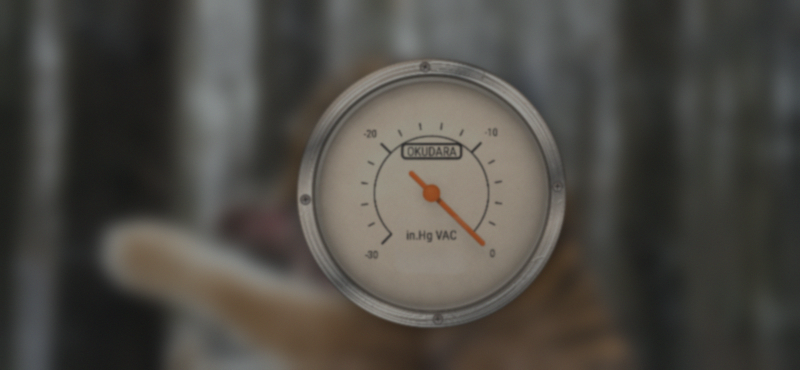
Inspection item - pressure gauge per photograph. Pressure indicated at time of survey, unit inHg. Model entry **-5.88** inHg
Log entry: **0** inHg
